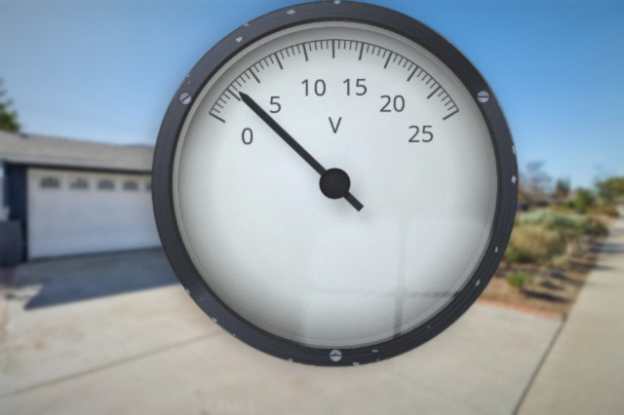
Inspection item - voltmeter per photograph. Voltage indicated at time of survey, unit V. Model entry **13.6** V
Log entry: **3** V
